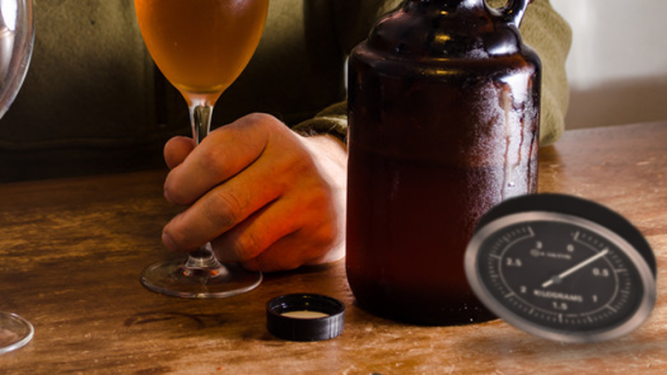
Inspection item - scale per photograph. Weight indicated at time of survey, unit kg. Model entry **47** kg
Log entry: **0.25** kg
